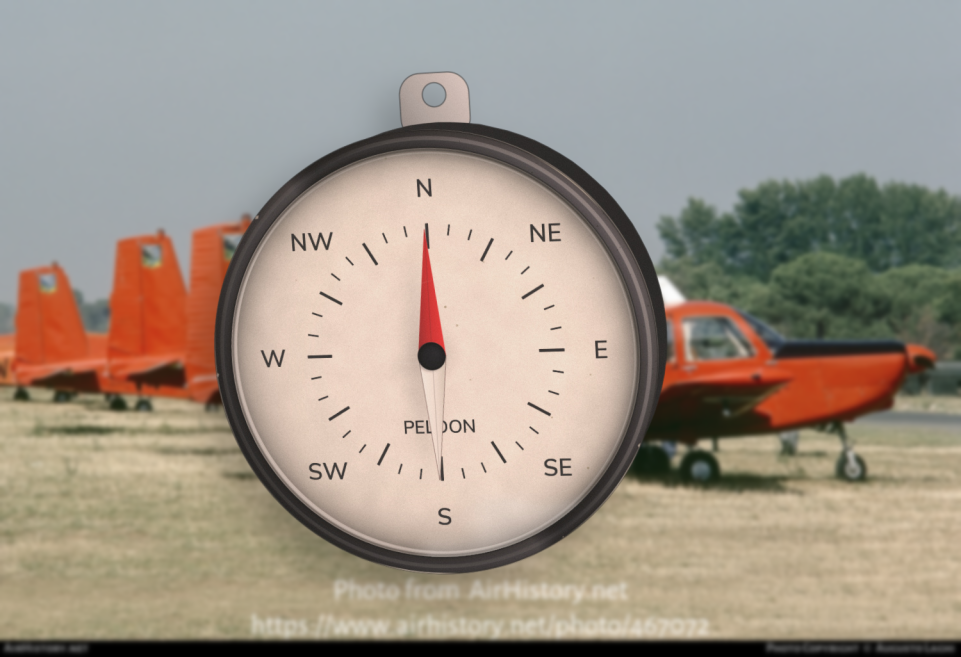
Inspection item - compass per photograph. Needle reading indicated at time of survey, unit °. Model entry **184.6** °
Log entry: **0** °
